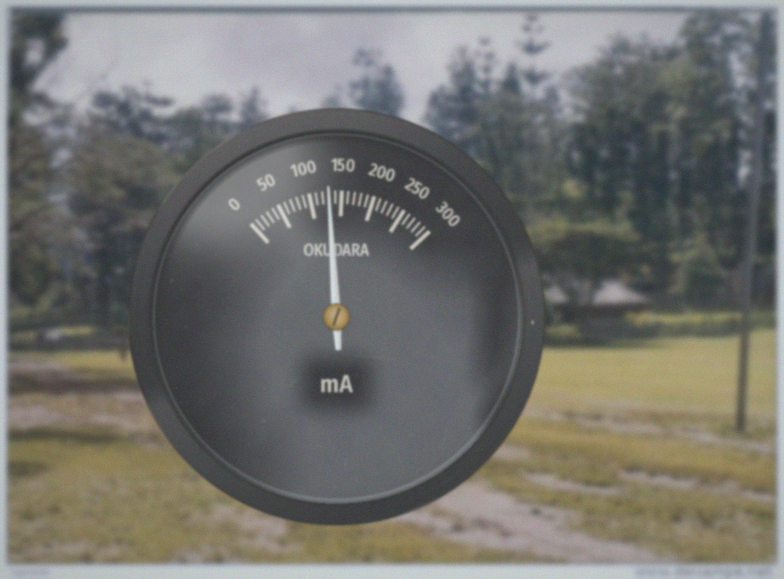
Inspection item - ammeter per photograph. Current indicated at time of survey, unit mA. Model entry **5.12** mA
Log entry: **130** mA
